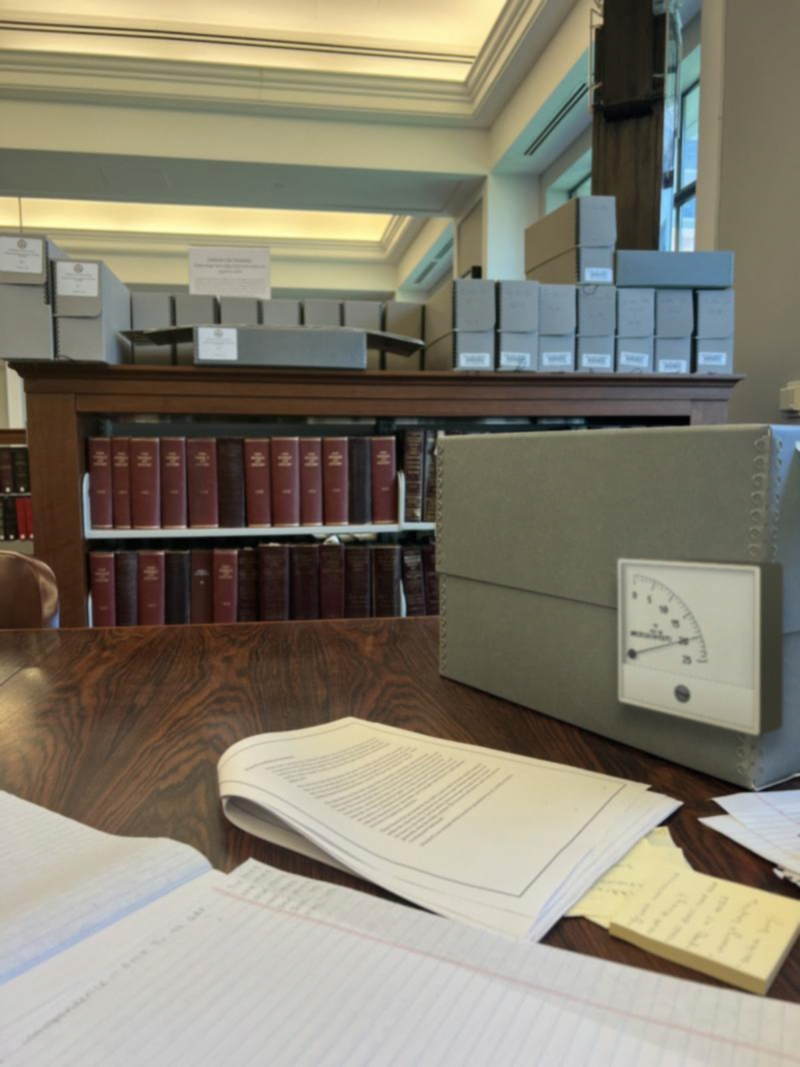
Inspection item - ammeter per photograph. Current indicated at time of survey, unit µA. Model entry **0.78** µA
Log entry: **20** µA
